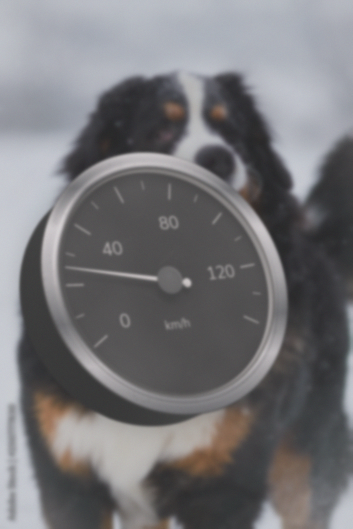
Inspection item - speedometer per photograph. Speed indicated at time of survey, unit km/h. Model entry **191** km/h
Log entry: **25** km/h
